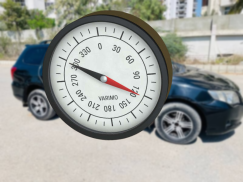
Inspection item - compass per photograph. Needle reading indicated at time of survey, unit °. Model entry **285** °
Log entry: **120** °
